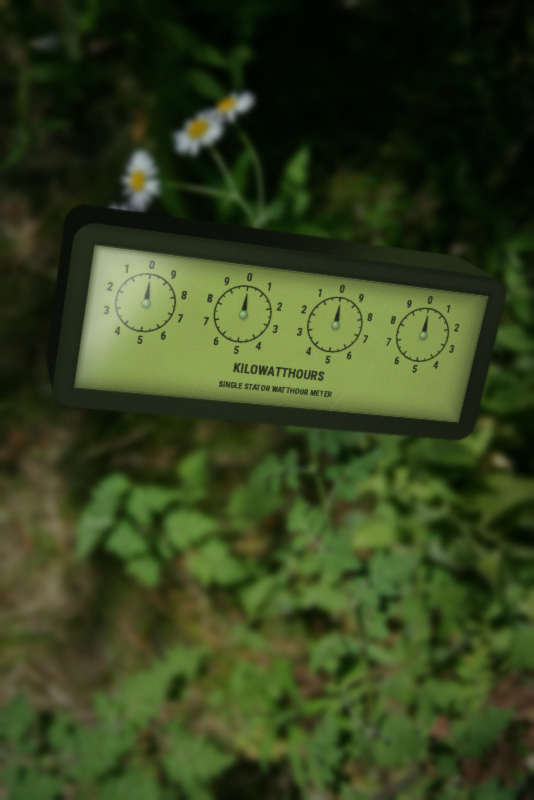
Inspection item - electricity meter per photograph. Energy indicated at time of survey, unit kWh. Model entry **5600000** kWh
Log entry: **0** kWh
